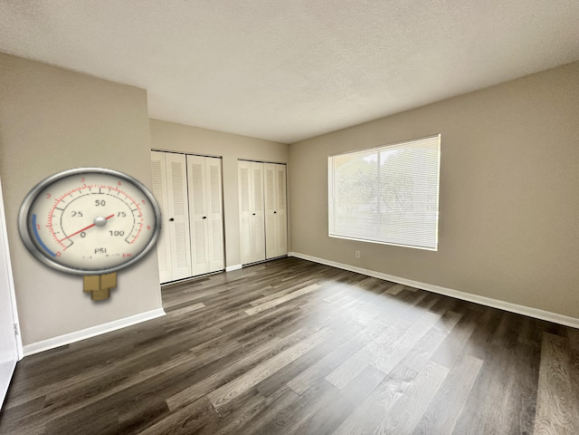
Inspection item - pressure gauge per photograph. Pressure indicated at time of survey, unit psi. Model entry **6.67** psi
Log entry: **5** psi
